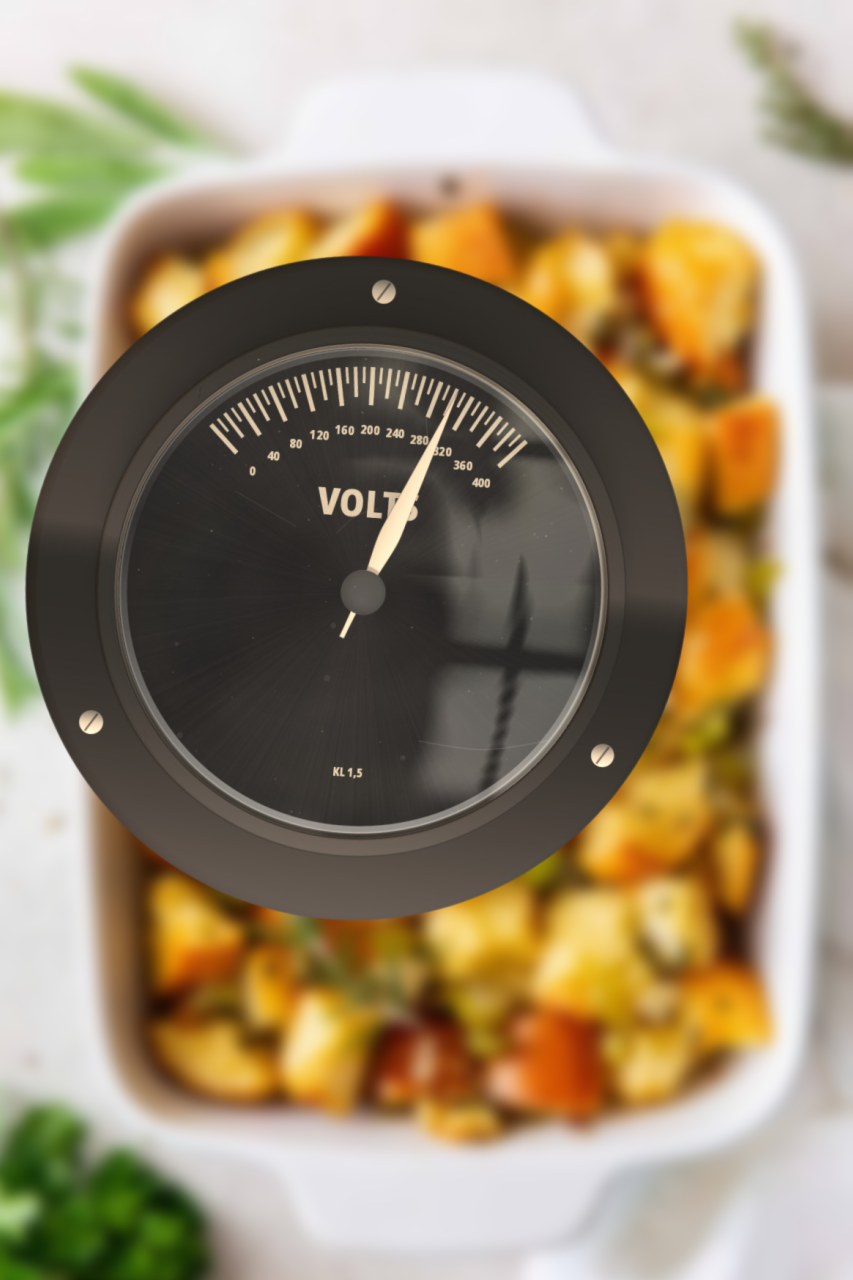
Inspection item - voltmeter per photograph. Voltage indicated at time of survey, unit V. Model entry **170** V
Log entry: **300** V
